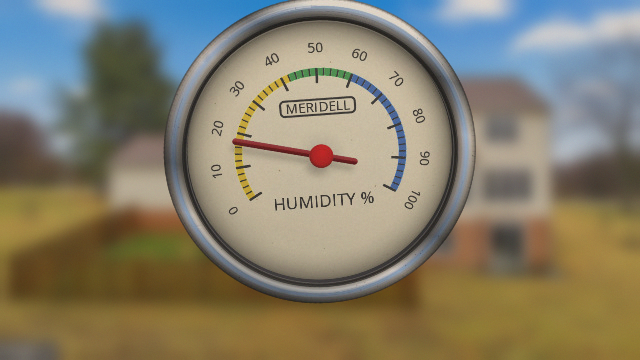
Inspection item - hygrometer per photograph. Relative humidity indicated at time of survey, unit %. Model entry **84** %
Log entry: **18** %
